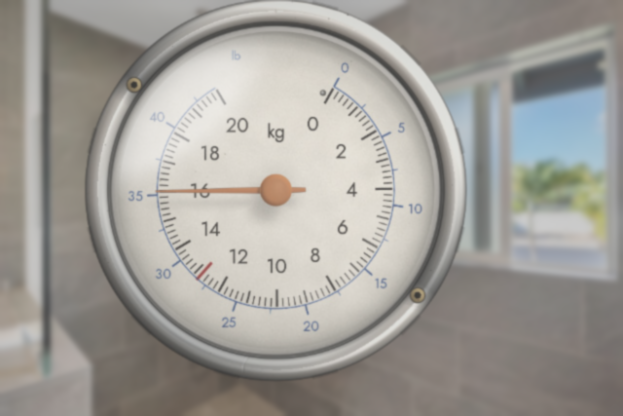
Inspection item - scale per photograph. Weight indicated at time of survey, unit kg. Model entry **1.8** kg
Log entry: **16** kg
